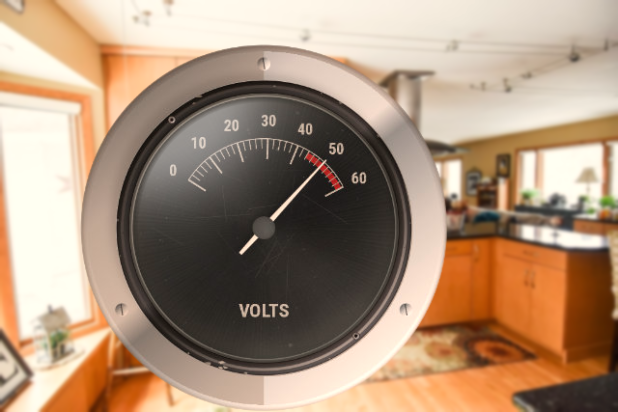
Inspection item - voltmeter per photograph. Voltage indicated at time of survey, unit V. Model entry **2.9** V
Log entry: **50** V
